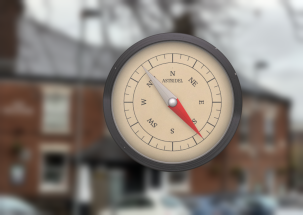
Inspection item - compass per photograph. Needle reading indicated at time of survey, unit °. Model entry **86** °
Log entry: **140** °
